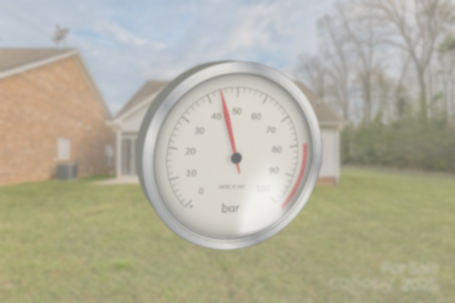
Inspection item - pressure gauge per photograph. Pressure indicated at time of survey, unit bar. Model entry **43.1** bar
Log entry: **44** bar
